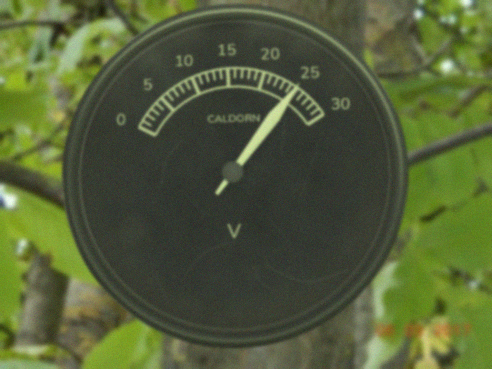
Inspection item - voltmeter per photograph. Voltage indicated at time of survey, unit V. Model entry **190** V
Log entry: **25** V
